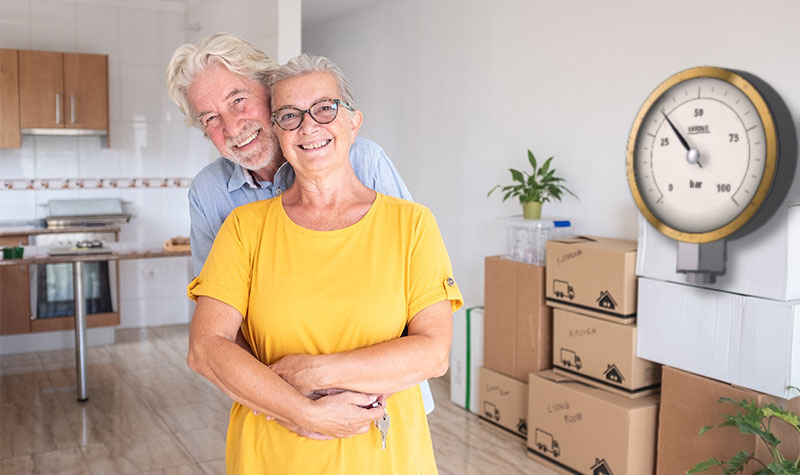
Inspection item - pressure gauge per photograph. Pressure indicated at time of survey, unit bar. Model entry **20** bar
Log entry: **35** bar
